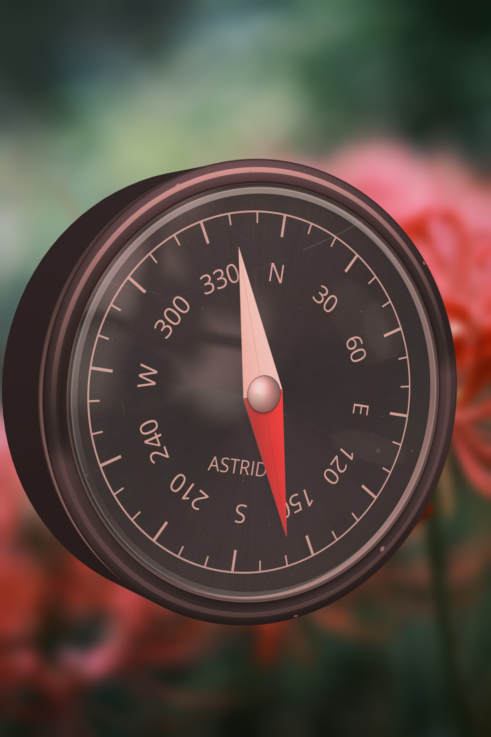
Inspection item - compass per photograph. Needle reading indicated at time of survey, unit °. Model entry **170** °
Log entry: **160** °
